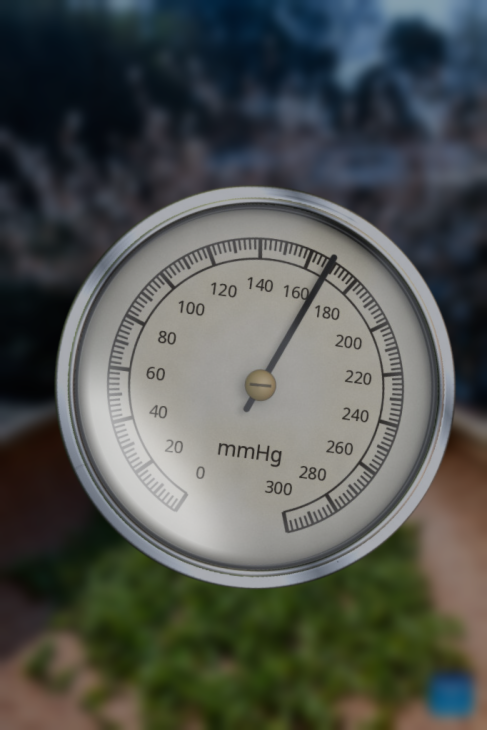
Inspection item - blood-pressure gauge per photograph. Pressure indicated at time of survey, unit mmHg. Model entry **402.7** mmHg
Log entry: **168** mmHg
